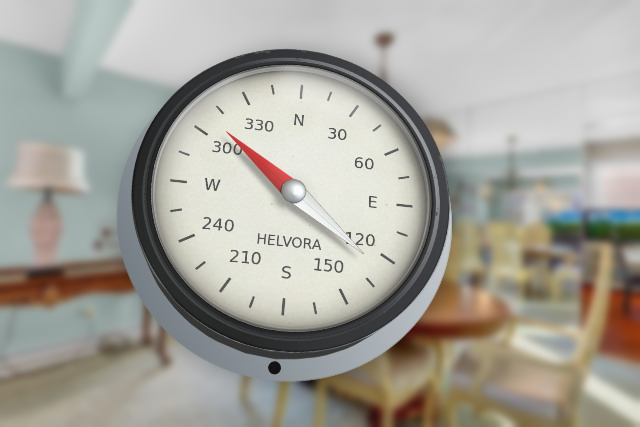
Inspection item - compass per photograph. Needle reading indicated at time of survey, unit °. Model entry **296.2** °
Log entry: **307.5** °
